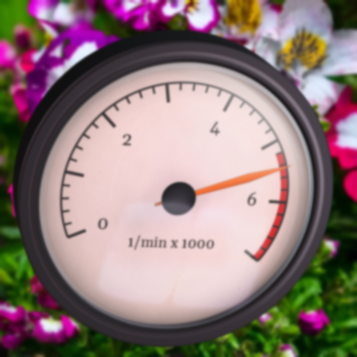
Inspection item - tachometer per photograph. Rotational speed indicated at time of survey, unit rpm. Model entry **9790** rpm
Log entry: **5400** rpm
